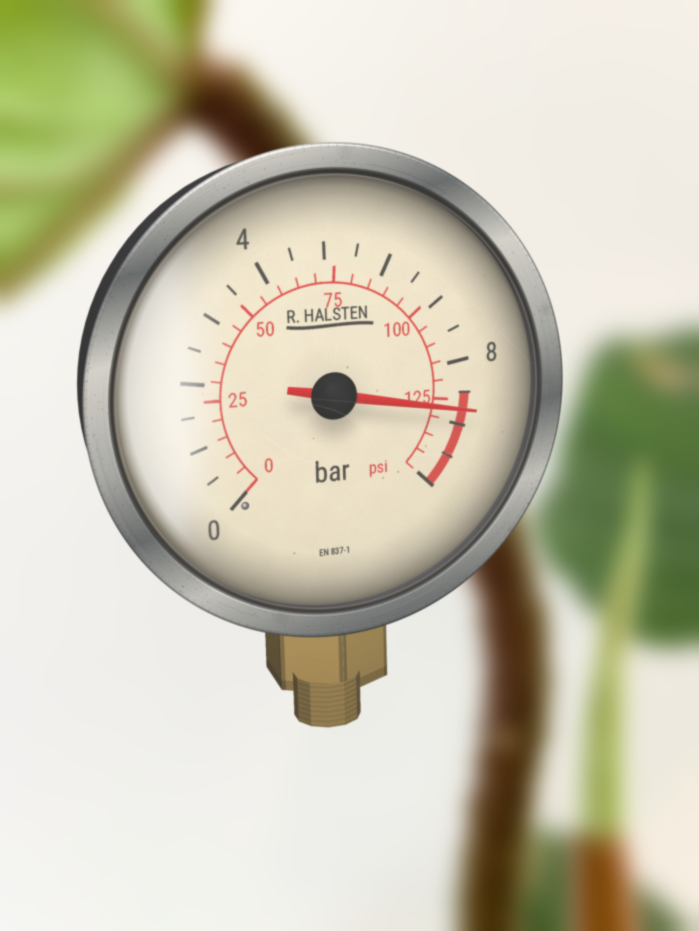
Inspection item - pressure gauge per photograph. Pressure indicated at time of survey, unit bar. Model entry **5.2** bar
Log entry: **8.75** bar
